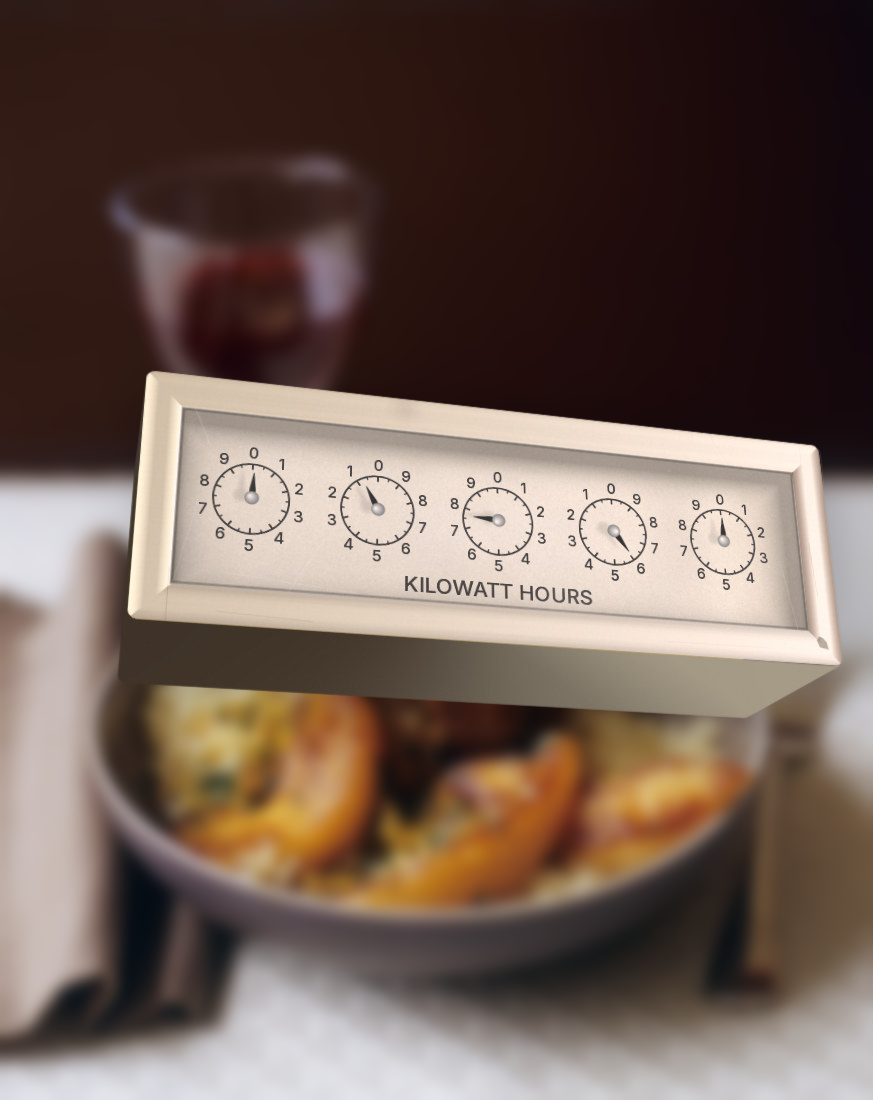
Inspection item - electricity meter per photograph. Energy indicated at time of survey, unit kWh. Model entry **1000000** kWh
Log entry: **760** kWh
